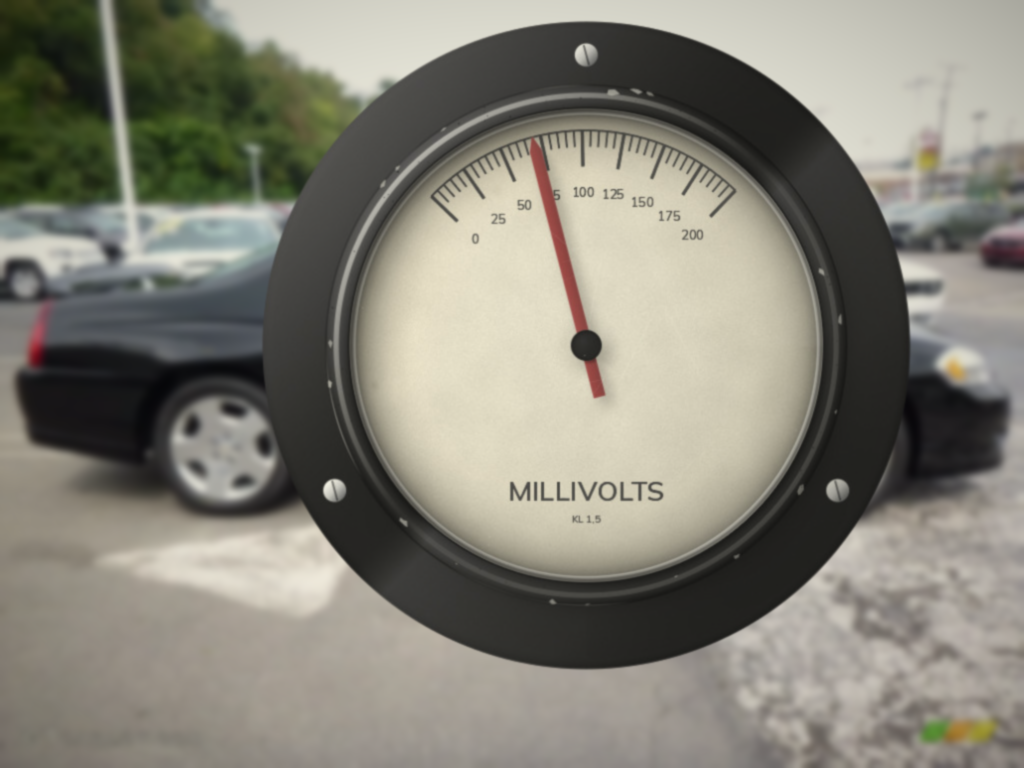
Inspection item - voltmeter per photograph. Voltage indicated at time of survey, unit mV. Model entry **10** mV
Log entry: **70** mV
